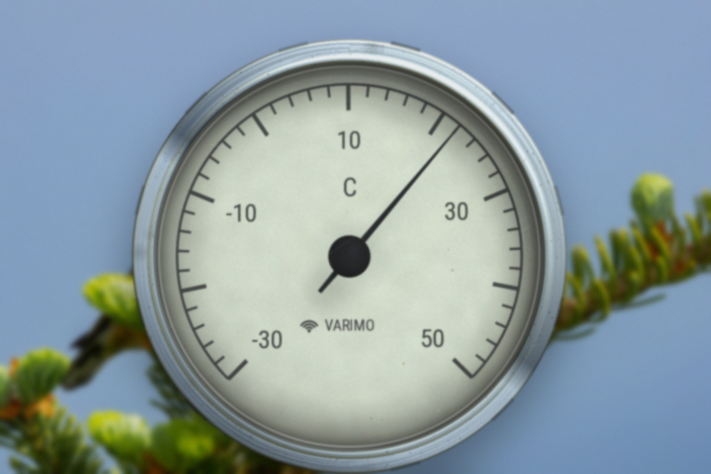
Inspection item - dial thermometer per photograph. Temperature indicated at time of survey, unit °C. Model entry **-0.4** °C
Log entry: **22** °C
